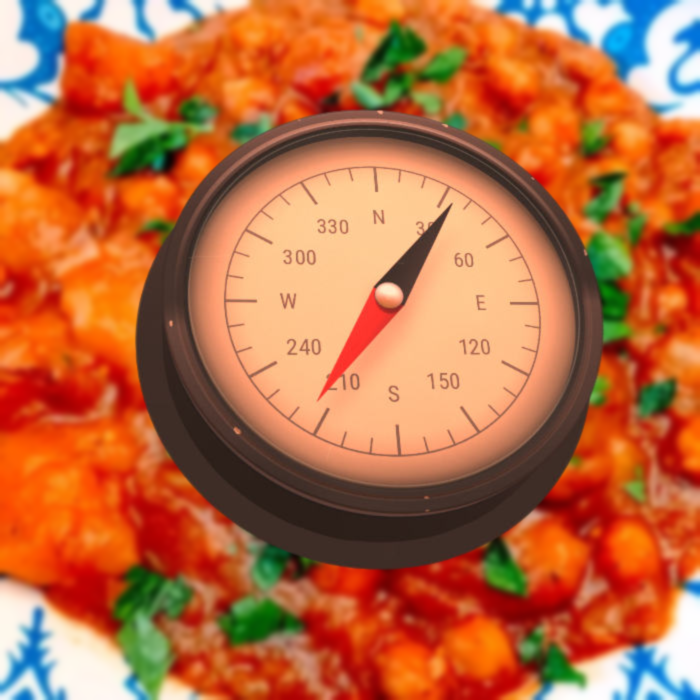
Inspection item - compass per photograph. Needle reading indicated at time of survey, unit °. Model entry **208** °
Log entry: **215** °
